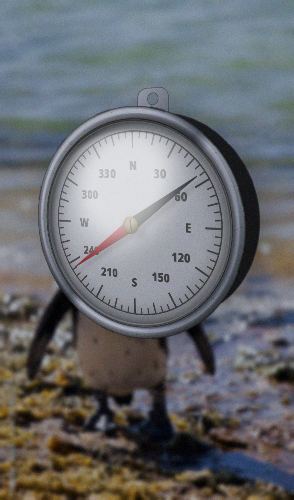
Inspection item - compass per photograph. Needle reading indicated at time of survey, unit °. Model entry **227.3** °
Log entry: **235** °
